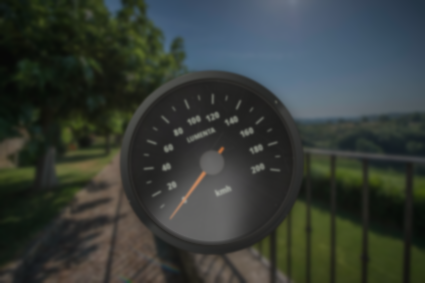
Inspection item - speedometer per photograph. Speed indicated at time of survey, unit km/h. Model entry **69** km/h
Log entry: **0** km/h
